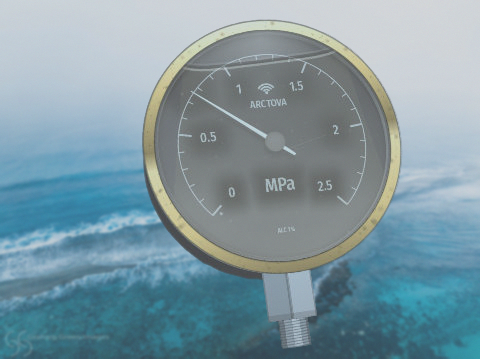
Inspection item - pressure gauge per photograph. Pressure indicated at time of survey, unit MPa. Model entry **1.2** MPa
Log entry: **0.75** MPa
